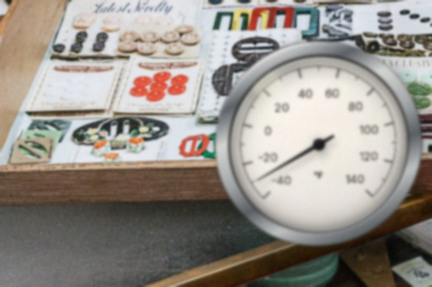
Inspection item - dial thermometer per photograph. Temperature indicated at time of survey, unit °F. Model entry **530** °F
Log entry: **-30** °F
